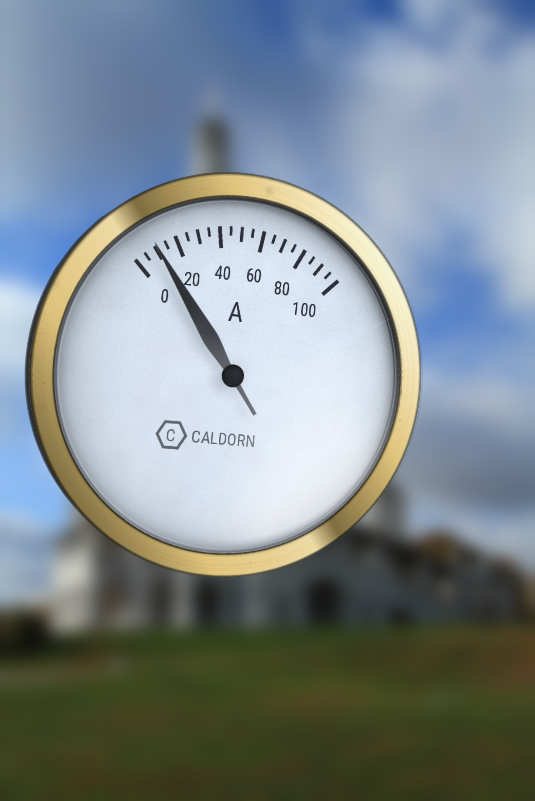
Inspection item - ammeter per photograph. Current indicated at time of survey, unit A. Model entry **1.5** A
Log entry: **10** A
